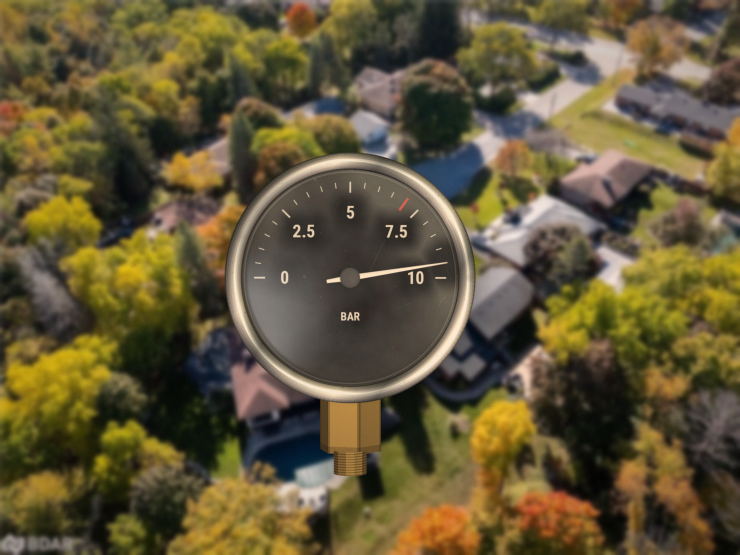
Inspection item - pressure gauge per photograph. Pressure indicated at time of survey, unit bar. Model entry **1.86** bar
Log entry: **9.5** bar
